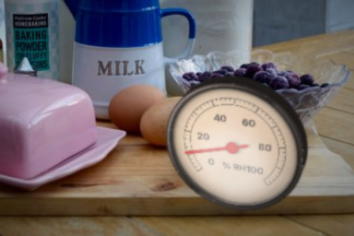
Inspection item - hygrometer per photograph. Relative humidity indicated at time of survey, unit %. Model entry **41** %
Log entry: **10** %
